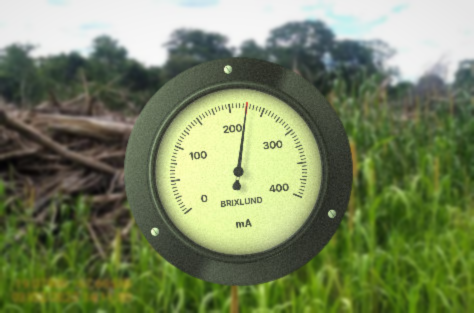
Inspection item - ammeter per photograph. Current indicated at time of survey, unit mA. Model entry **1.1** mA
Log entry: **225** mA
